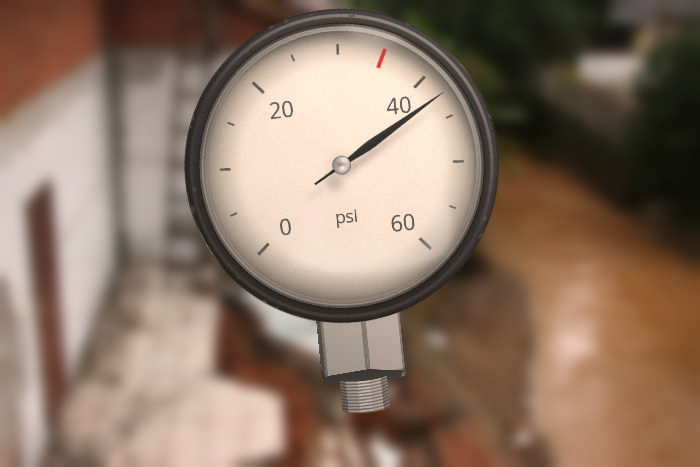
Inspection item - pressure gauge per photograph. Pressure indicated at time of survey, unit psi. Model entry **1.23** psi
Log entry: **42.5** psi
